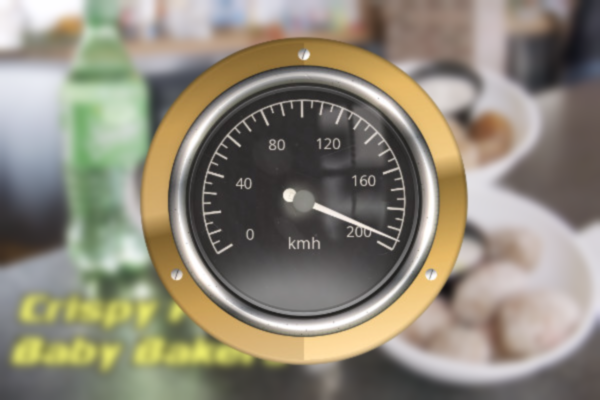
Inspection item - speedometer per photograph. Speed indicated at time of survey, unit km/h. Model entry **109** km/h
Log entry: **195** km/h
